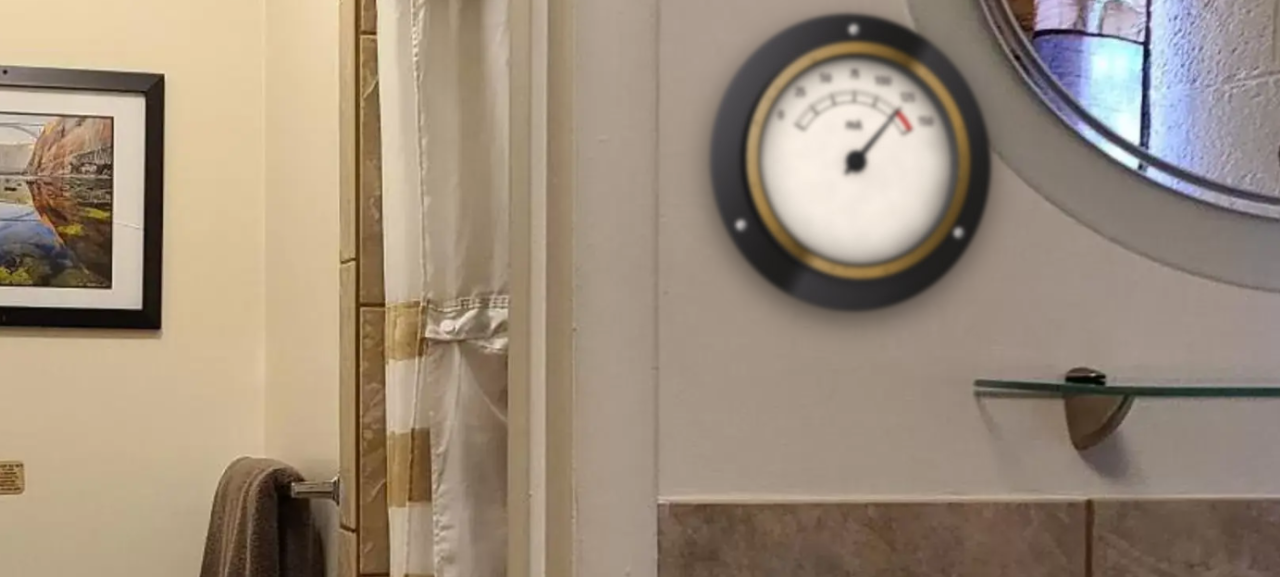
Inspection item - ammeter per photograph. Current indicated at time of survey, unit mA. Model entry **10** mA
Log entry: **125** mA
